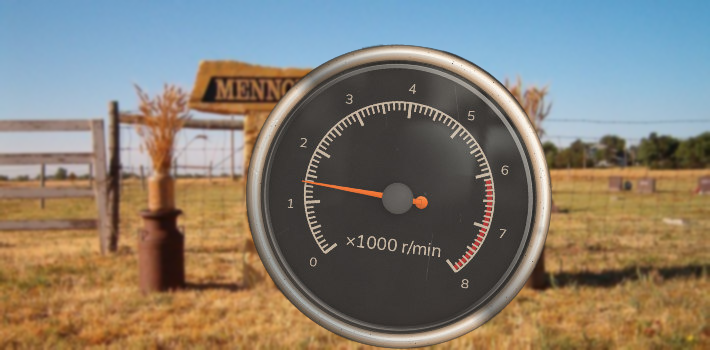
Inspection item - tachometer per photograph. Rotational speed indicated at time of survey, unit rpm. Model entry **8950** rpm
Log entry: **1400** rpm
